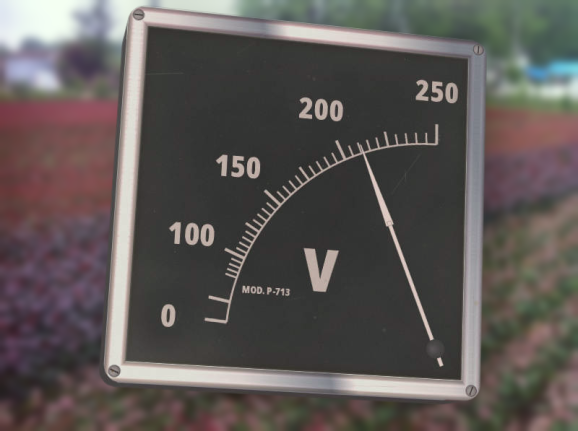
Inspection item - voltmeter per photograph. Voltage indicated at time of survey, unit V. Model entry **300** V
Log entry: **210** V
